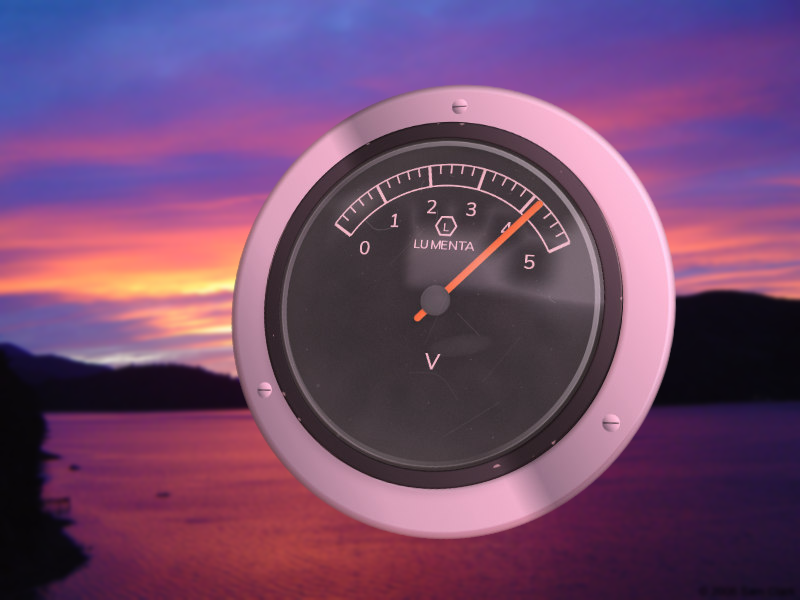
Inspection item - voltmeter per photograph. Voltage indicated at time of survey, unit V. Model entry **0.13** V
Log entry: **4.2** V
